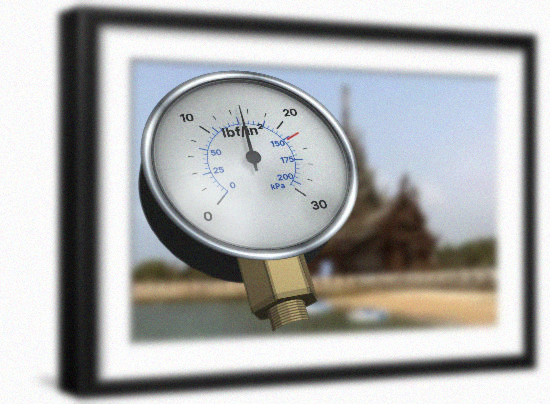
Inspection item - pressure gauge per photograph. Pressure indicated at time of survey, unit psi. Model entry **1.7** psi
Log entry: **15** psi
